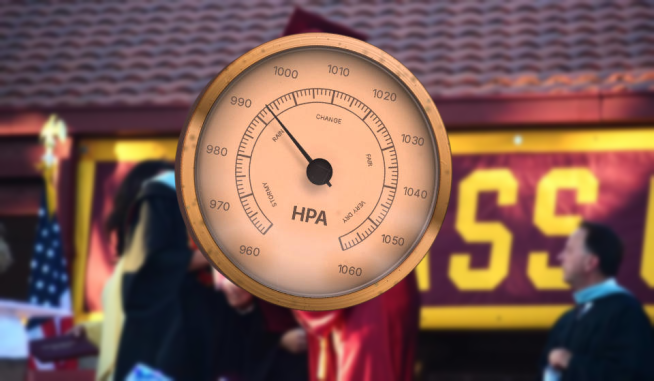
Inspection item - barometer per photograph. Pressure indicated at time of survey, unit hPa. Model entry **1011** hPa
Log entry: **993** hPa
